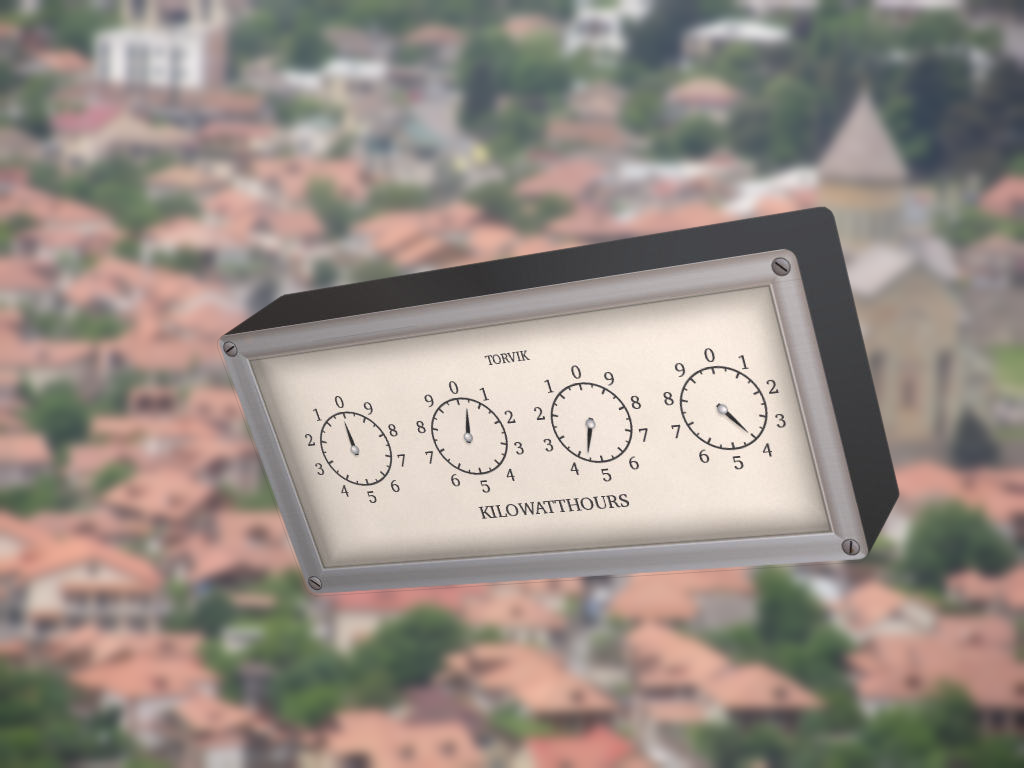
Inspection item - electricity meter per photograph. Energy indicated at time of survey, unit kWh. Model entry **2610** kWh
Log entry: **44** kWh
